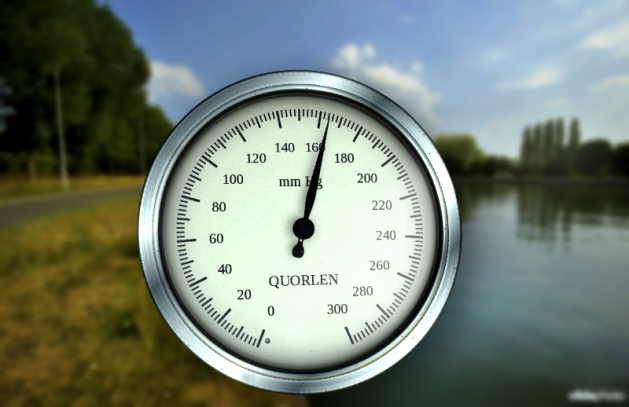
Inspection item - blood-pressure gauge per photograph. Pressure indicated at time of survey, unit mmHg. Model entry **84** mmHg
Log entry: **164** mmHg
